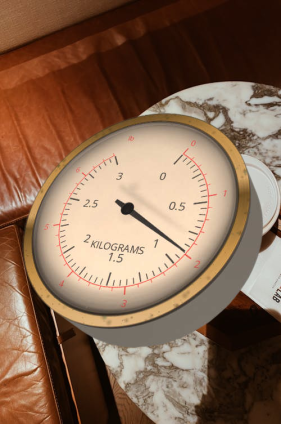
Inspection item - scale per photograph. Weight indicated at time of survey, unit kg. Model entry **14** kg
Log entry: **0.9** kg
